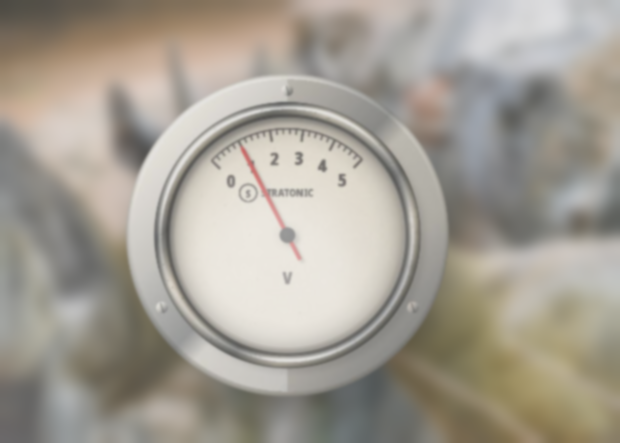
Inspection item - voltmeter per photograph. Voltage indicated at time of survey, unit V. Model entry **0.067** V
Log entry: **1** V
